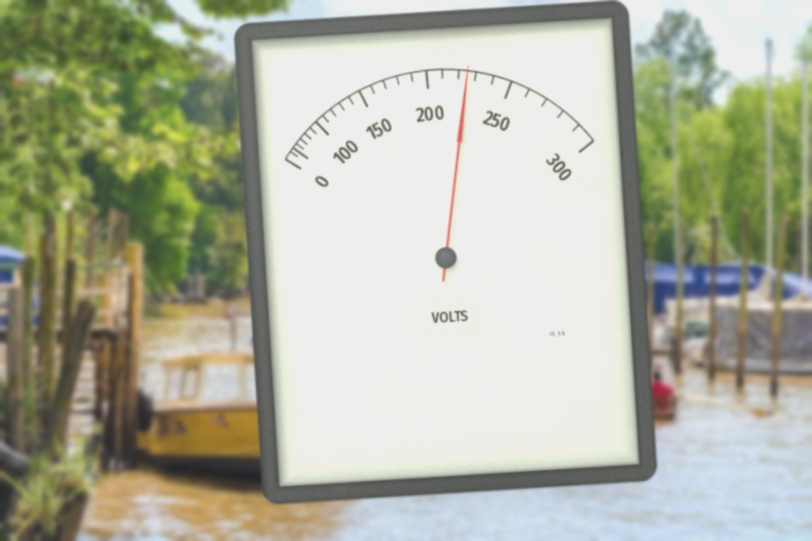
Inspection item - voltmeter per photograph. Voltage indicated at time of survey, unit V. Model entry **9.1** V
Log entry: **225** V
